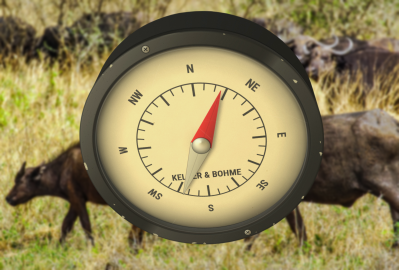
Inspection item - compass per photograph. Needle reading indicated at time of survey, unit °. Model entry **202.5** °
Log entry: **25** °
